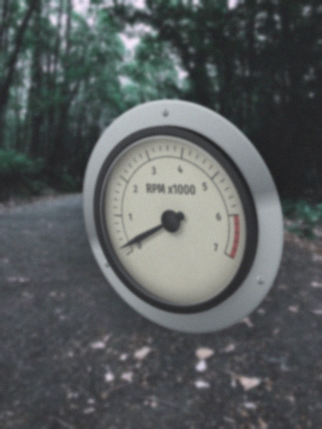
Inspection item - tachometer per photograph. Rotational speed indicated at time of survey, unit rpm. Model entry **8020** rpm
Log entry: **200** rpm
